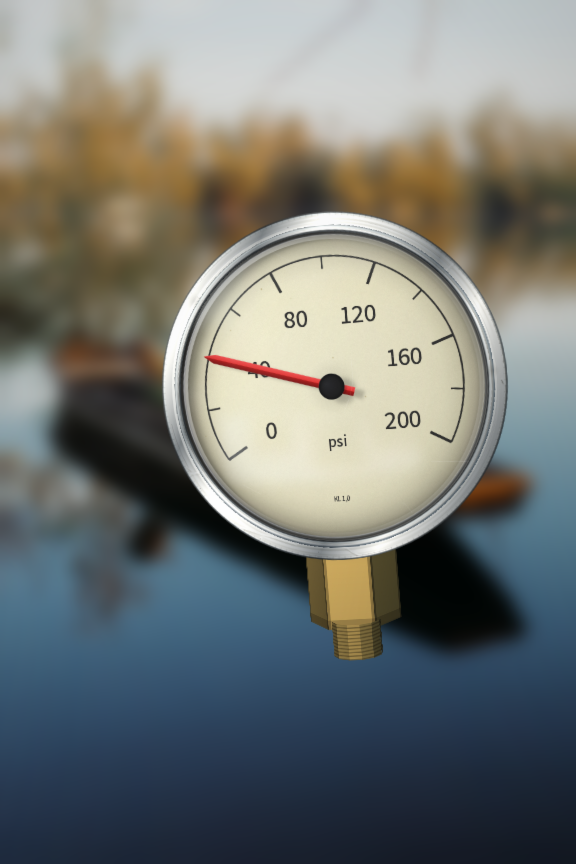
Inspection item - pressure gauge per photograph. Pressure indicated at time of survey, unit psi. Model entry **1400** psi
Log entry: **40** psi
